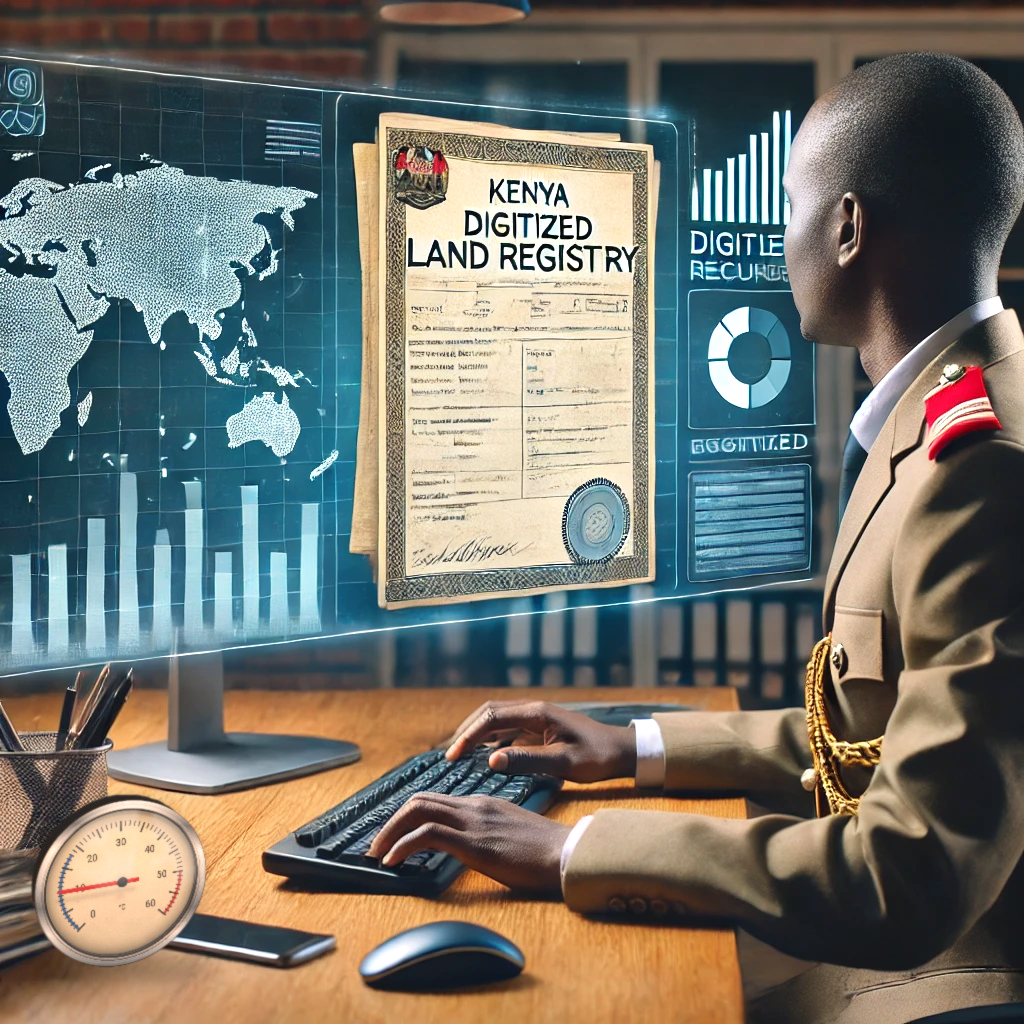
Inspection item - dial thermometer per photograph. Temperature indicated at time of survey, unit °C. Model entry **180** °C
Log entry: **10** °C
